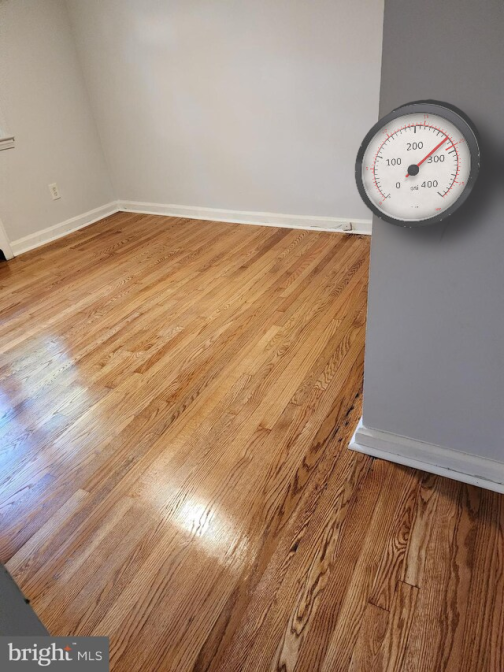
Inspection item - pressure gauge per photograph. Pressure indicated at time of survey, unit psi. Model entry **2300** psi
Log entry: **270** psi
